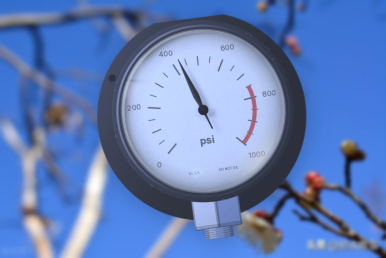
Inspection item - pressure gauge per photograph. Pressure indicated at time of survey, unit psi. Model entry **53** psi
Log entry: **425** psi
